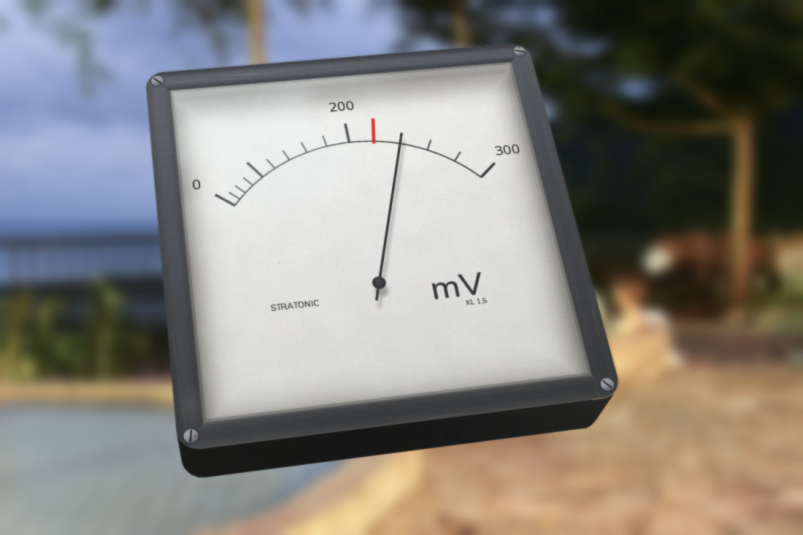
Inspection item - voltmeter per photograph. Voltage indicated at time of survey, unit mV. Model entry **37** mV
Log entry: **240** mV
